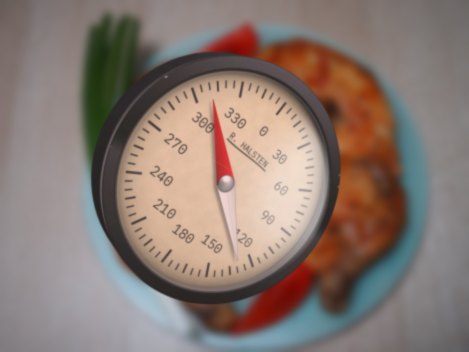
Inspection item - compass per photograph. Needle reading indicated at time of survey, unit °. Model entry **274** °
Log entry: **310** °
